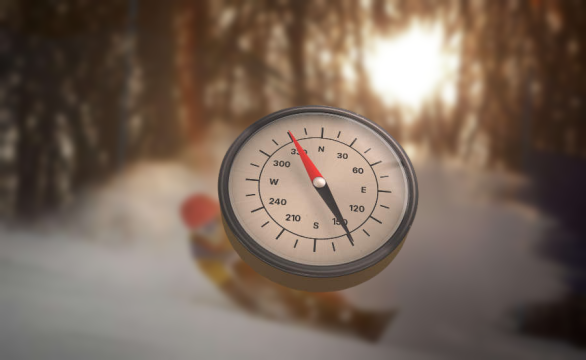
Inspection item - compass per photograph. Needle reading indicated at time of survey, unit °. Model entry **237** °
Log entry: **330** °
